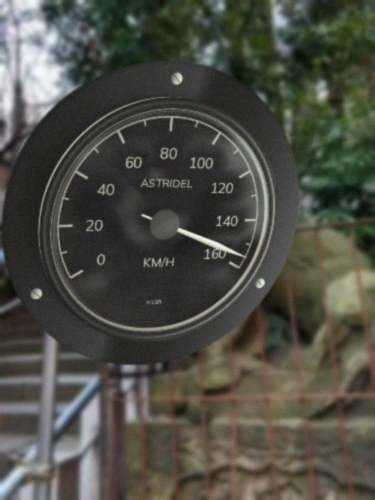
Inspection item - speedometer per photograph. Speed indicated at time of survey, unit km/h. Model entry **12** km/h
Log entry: **155** km/h
